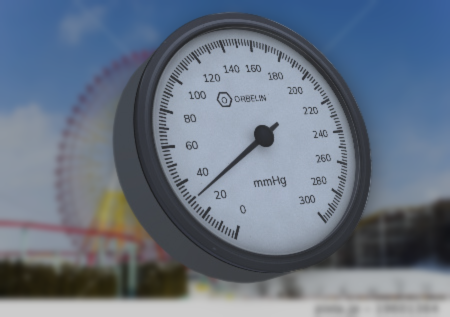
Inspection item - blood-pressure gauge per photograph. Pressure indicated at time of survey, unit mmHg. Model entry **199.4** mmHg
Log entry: **30** mmHg
